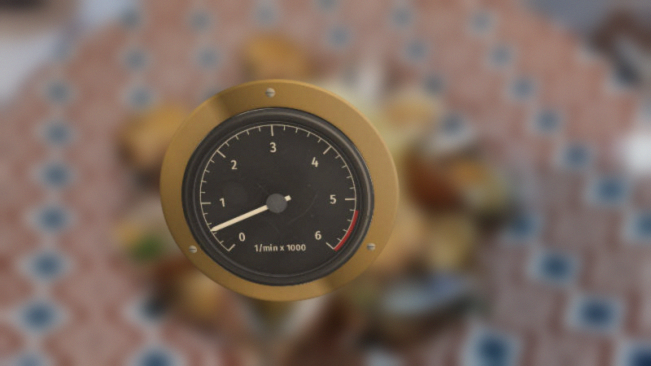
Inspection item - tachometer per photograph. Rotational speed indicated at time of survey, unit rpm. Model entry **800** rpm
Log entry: **500** rpm
